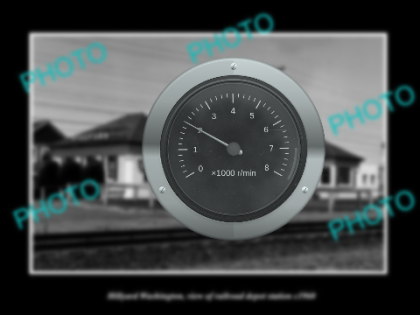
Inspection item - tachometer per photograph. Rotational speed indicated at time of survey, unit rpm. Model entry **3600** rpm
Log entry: **2000** rpm
